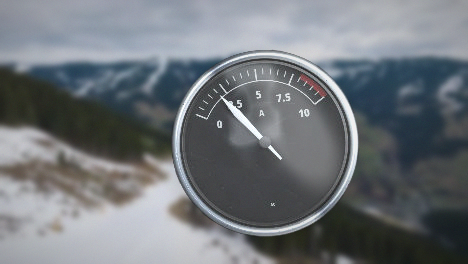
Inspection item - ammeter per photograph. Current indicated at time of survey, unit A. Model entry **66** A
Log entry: **2** A
